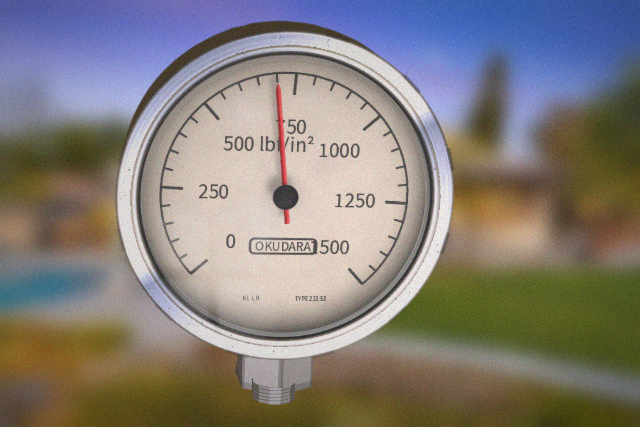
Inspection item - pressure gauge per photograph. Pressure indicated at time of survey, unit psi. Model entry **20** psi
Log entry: **700** psi
